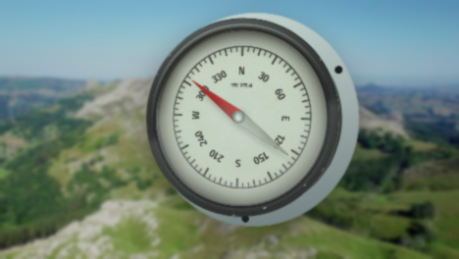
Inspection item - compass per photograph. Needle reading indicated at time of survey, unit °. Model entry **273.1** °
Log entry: **305** °
